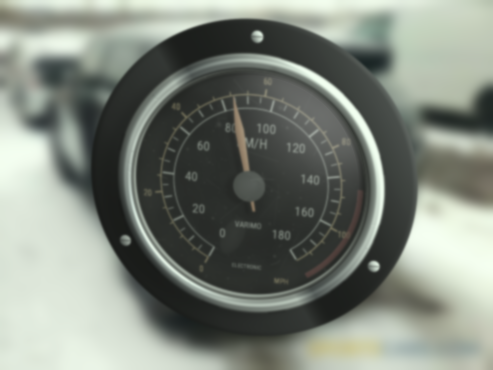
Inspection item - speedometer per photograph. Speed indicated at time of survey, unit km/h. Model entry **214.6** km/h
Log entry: **85** km/h
